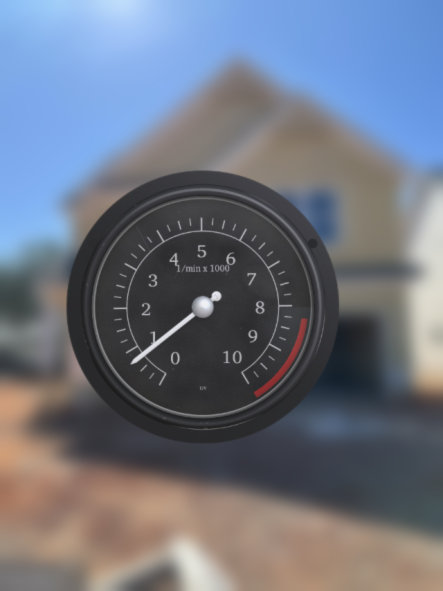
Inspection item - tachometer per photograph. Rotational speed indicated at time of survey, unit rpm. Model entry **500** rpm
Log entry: **750** rpm
